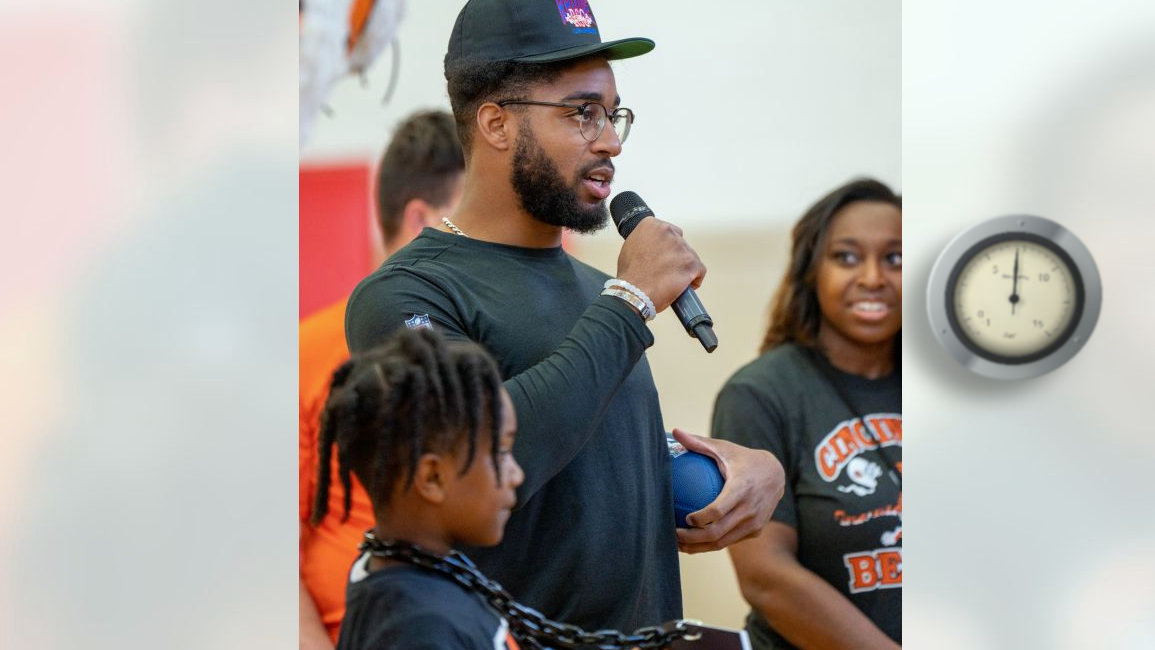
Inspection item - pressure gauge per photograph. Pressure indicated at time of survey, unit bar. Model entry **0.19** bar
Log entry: **7** bar
